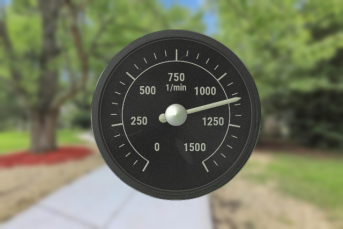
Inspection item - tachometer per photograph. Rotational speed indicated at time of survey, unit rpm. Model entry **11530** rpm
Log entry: **1125** rpm
